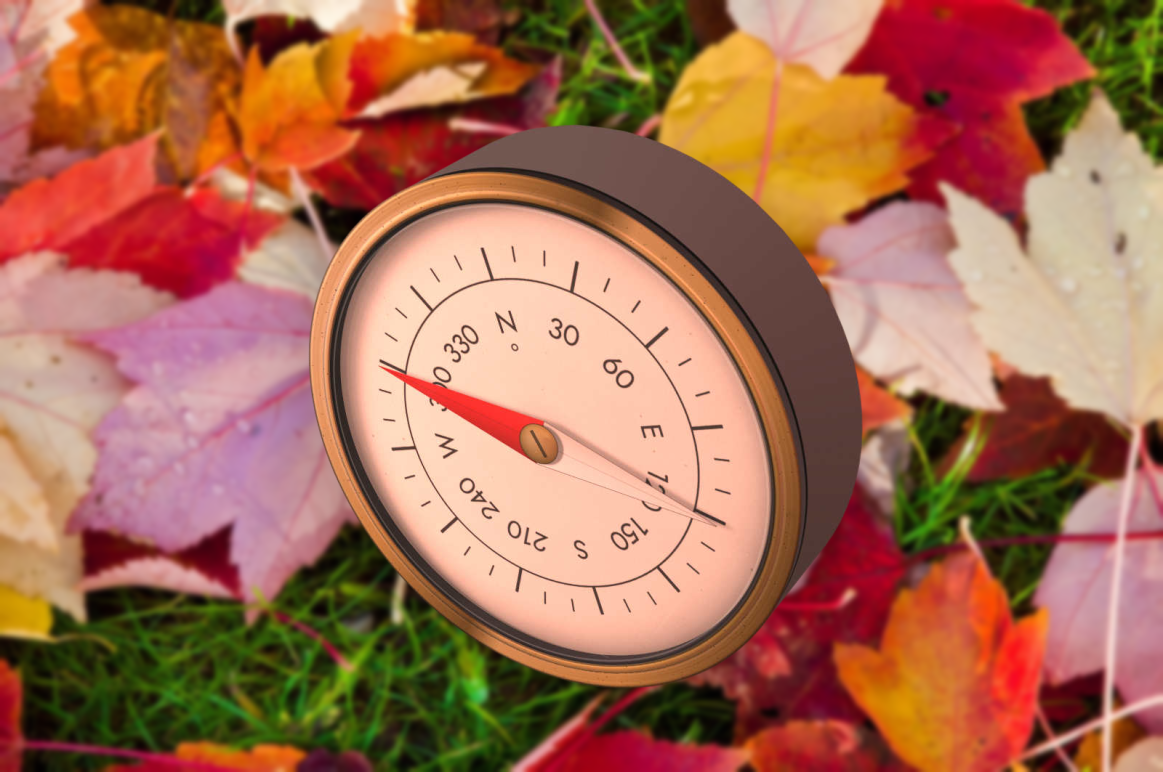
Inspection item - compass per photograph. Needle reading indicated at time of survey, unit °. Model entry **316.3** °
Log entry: **300** °
